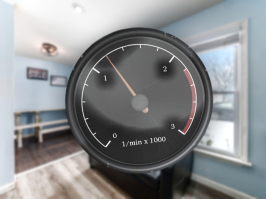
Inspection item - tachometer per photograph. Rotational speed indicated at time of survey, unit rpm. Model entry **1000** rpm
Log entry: **1200** rpm
